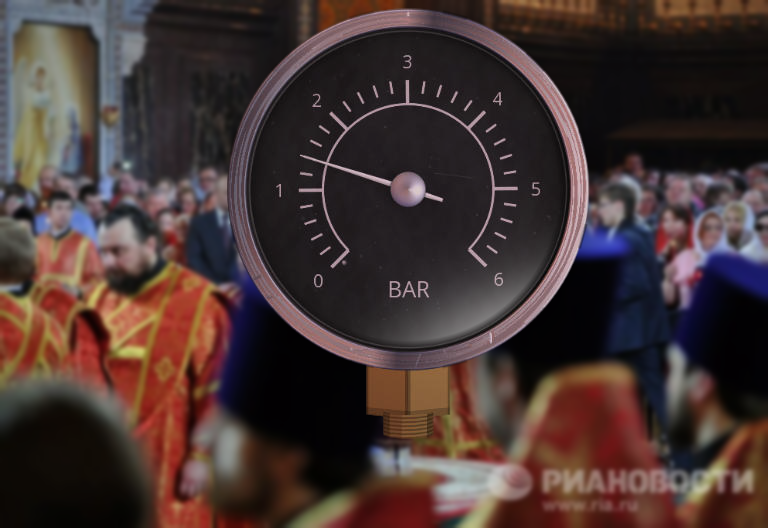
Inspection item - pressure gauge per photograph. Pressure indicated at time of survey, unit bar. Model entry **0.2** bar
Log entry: **1.4** bar
